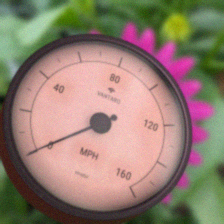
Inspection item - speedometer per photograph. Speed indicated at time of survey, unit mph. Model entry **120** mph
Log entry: **0** mph
